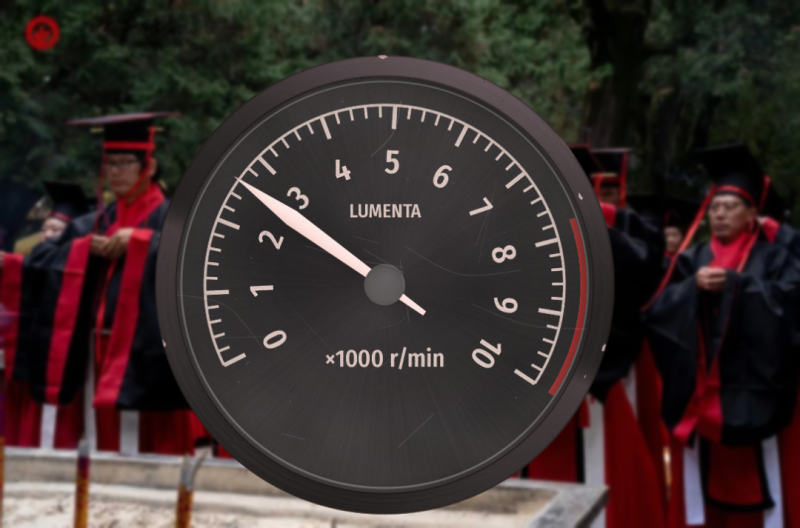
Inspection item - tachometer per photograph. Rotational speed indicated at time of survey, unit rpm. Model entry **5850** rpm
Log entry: **2600** rpm
